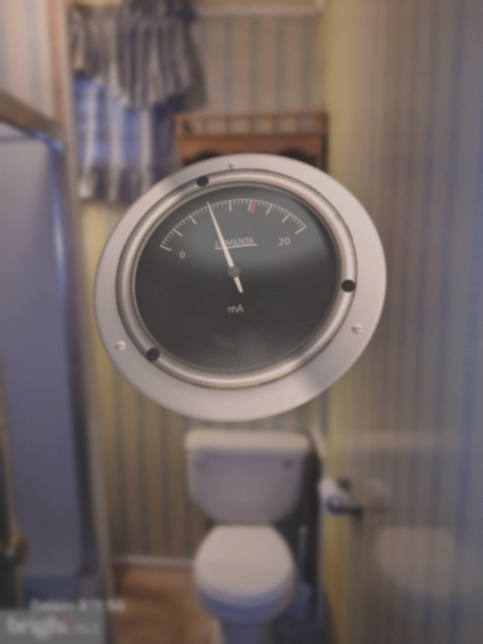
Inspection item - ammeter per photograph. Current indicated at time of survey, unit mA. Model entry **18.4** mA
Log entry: **7.5** mA
